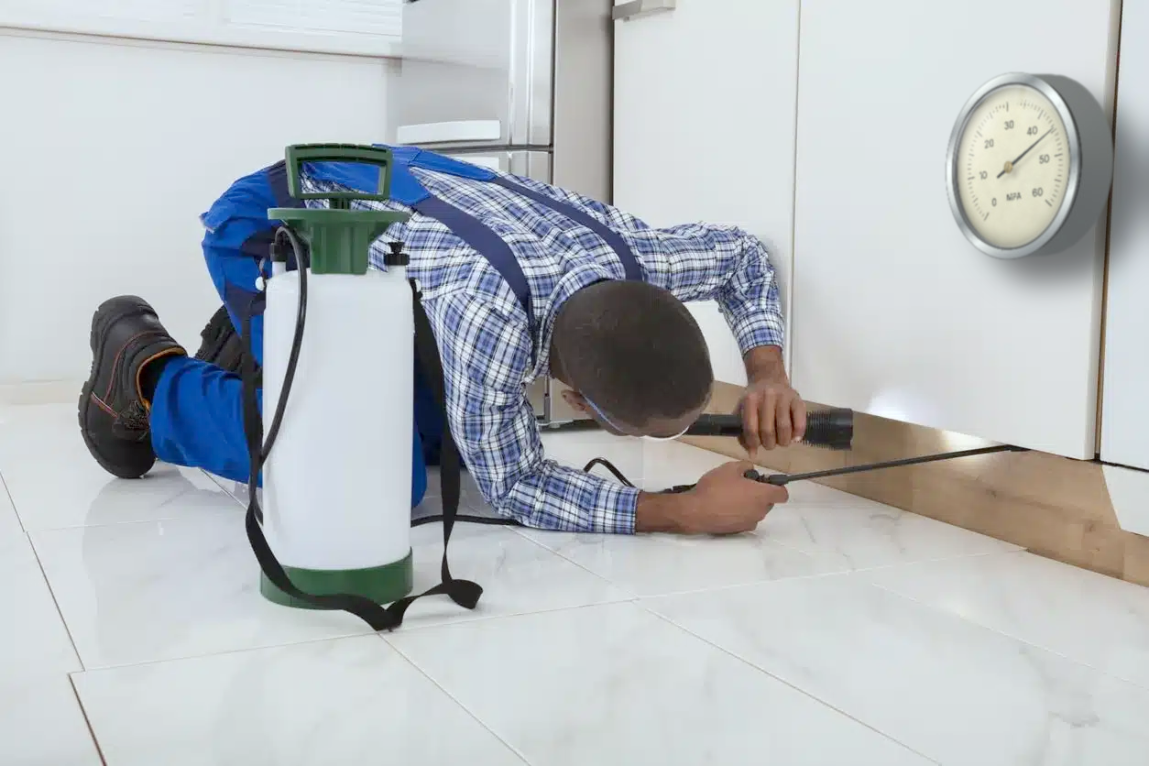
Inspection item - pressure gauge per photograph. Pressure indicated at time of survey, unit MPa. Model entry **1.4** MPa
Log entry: **45** MPa
